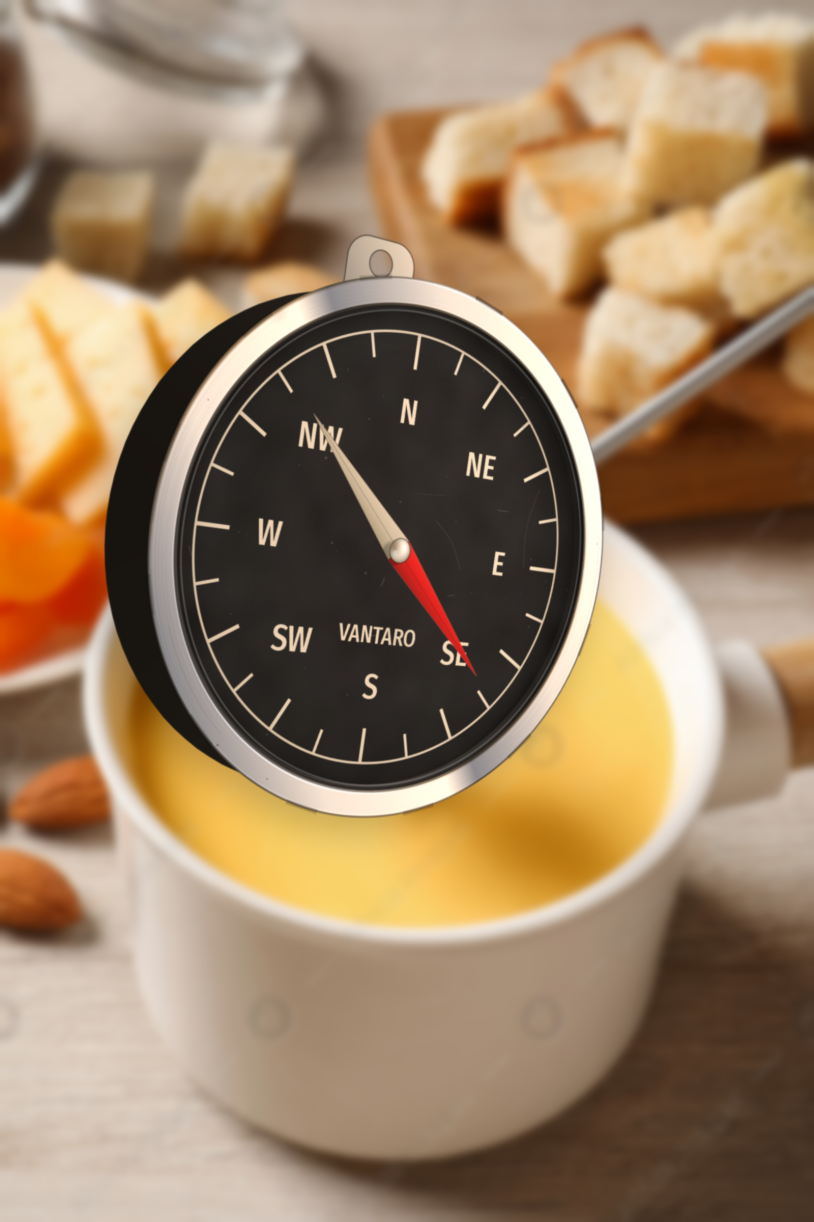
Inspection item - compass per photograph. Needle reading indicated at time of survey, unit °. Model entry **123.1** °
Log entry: **135** °
